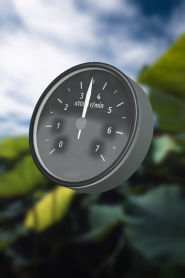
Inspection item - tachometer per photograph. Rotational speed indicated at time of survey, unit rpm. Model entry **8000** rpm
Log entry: **3500** rpm
